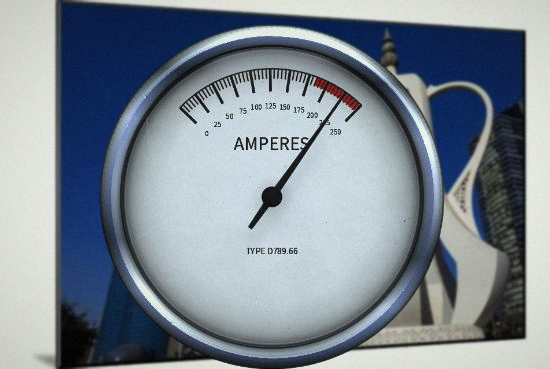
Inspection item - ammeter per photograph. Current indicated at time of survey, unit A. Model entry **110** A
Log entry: **225** A
